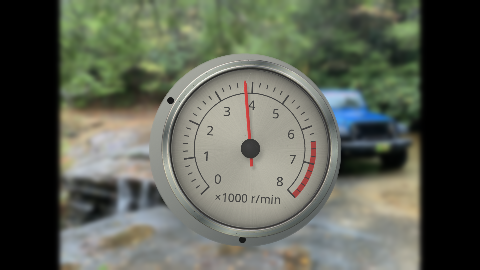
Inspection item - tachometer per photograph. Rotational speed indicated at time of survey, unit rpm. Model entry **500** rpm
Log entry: **3800** rpm
